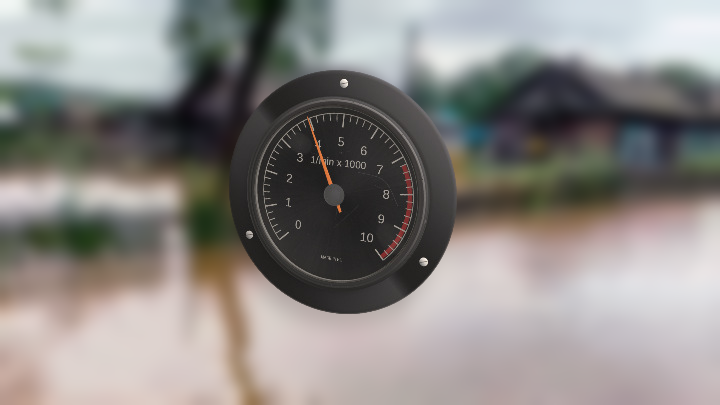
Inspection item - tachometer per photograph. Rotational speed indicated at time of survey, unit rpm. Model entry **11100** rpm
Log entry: **4000** rpm
